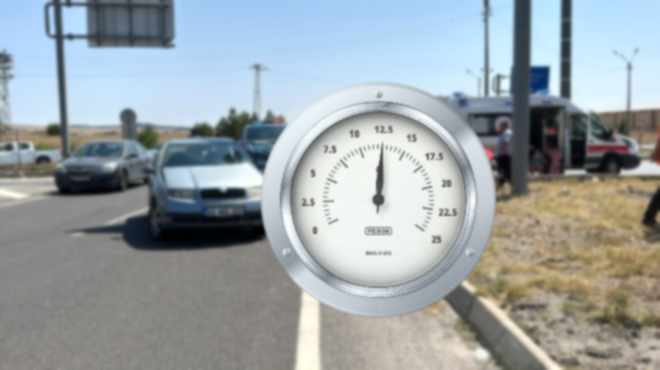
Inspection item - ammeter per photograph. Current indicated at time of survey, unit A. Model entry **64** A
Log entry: **12.5** A
